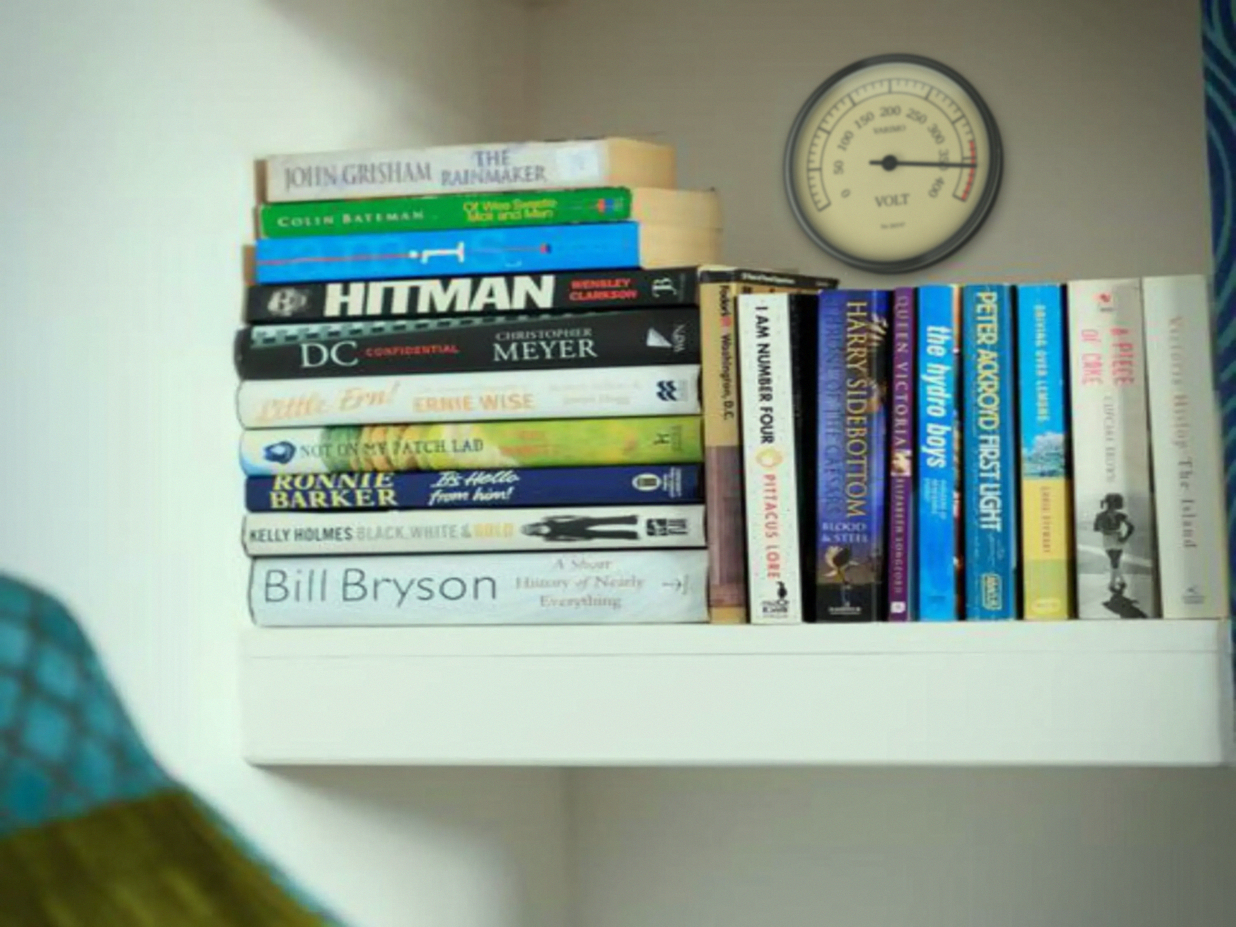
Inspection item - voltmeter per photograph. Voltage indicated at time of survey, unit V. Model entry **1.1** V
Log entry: **360** V
